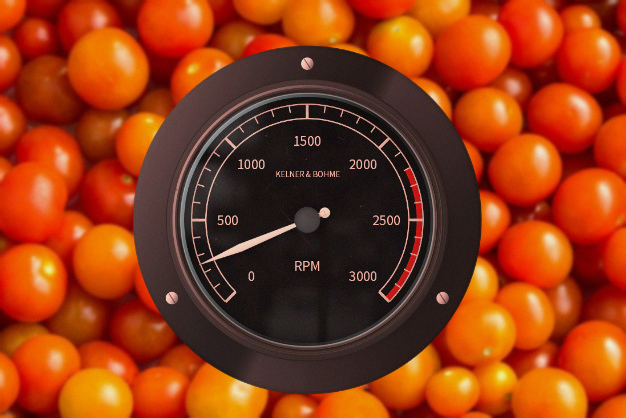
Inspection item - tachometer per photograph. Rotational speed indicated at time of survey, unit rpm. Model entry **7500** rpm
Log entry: **250** rpm
